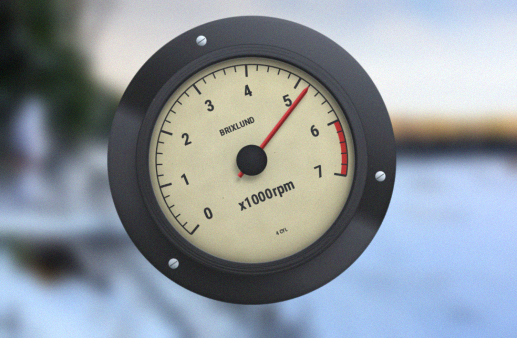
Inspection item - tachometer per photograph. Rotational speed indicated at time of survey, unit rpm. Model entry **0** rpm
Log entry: **5200** rpm
